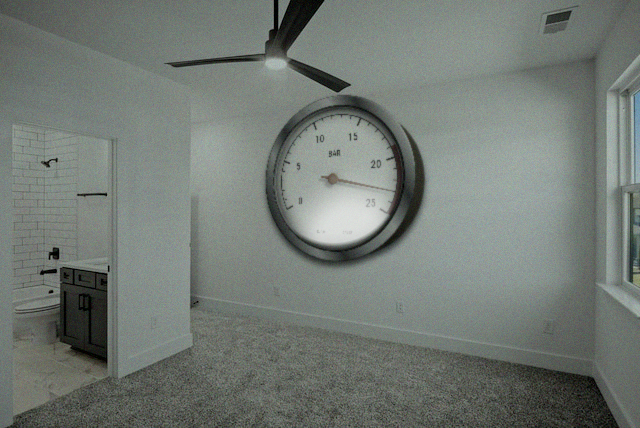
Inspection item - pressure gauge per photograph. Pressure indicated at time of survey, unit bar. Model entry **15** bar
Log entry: **23** bar
